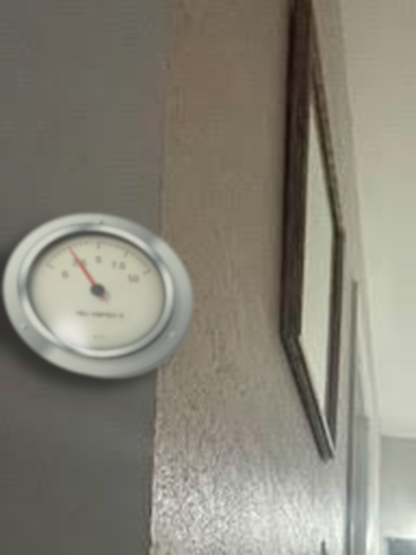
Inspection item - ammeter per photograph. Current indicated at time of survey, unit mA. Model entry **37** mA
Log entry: **2.5** mA
